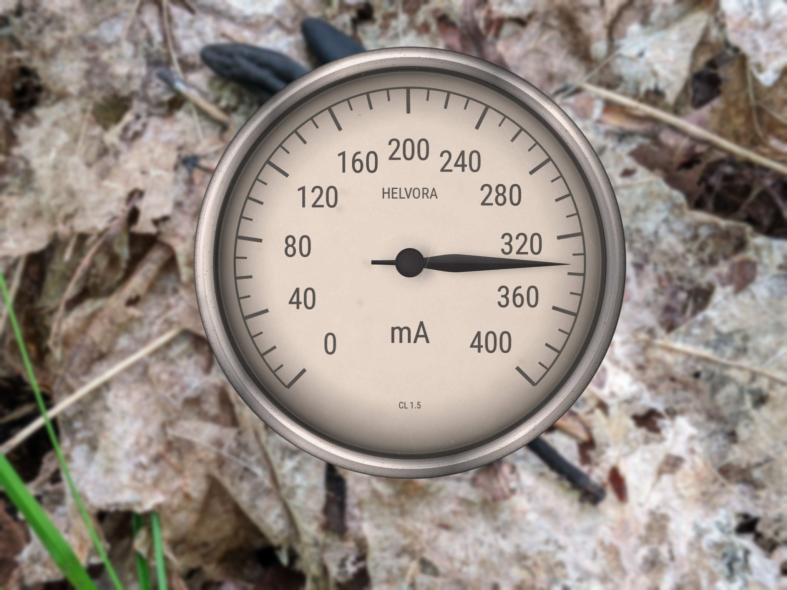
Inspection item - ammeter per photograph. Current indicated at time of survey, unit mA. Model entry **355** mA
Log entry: **335** mA
